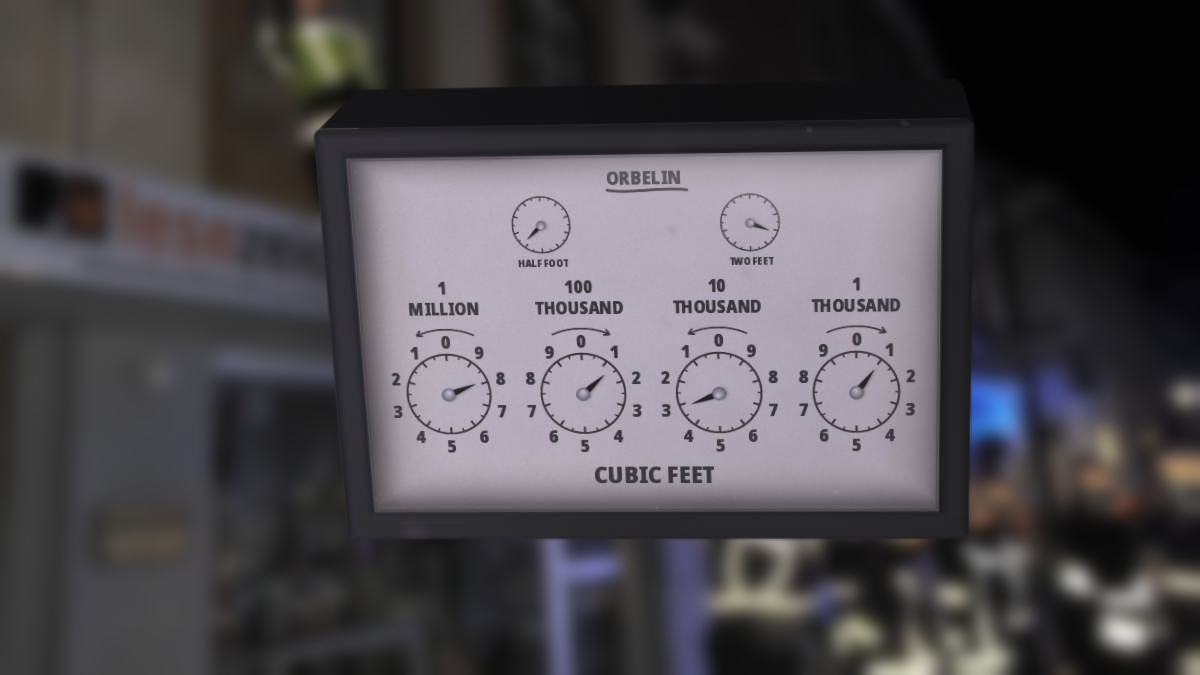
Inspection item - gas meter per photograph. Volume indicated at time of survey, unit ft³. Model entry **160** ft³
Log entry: **813100** ft³
